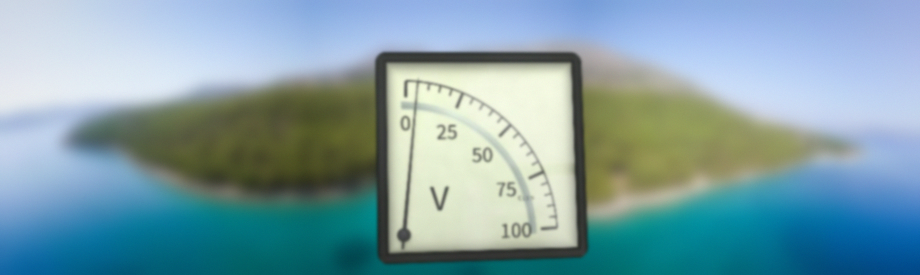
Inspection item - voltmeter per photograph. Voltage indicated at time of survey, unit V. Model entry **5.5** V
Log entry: **5** V
